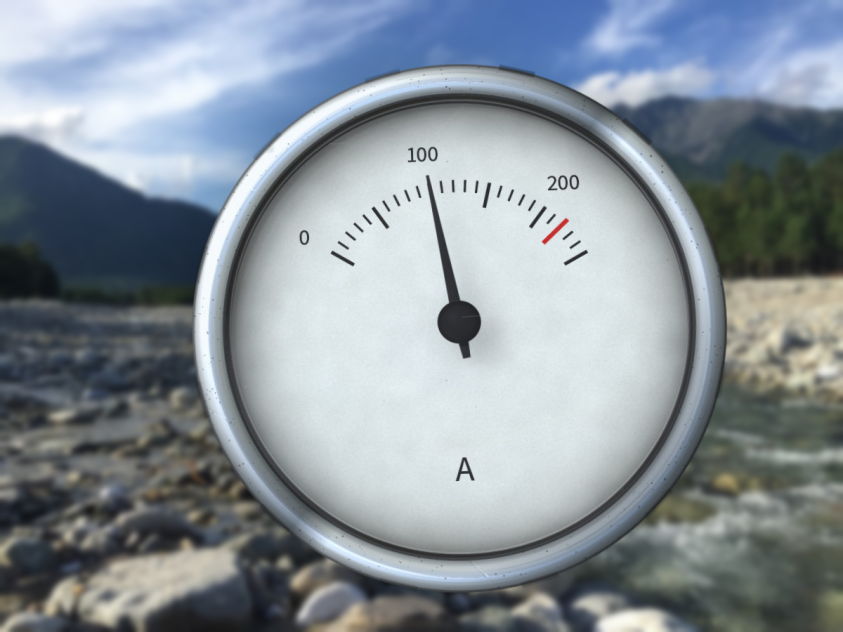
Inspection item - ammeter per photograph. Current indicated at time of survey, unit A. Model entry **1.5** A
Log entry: **100** A
